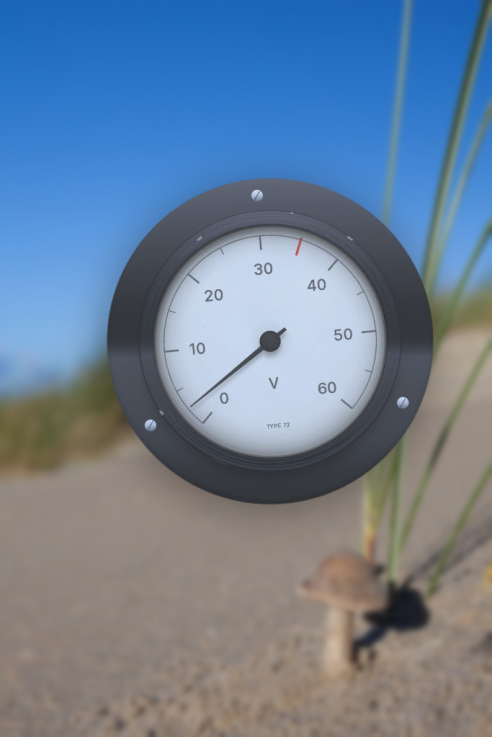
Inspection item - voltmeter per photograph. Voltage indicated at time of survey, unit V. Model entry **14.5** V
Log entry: **2.5** V
